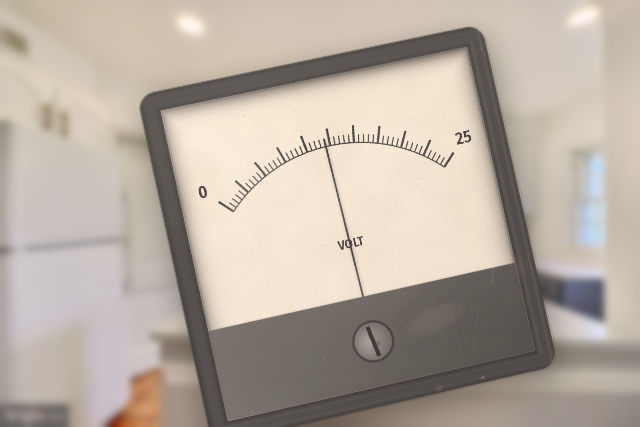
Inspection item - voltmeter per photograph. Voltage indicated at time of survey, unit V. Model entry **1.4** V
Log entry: **12** V
